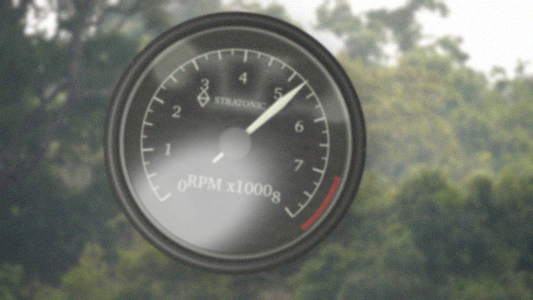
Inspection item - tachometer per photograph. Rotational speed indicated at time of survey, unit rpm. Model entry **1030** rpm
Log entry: **5250** rpm
